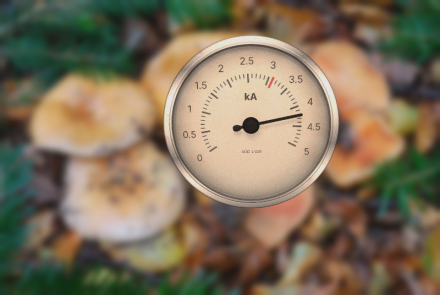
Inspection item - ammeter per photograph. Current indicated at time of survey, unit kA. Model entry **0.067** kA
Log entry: **4.2** kA
